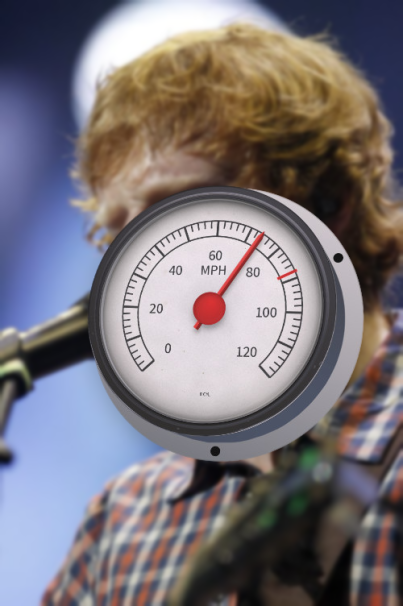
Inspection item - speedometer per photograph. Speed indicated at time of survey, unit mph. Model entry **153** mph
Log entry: **74** mph
